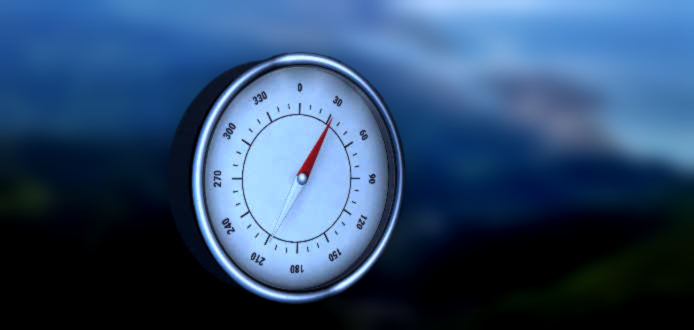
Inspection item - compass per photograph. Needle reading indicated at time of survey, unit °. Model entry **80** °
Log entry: **30** °
